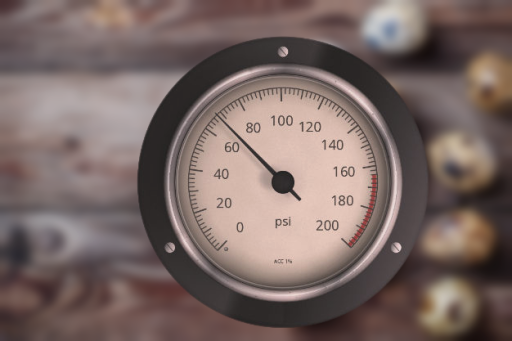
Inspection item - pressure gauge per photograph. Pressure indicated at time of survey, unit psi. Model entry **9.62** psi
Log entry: **68** psi
